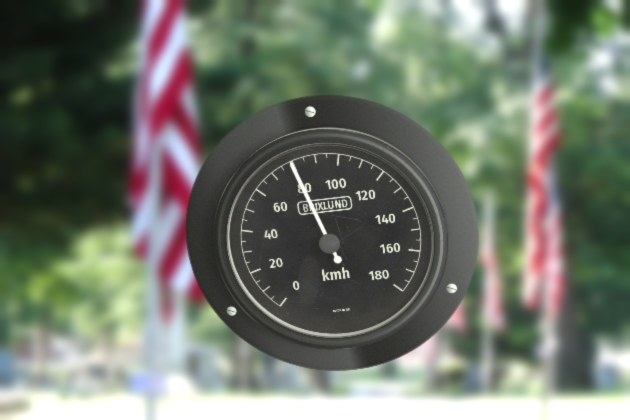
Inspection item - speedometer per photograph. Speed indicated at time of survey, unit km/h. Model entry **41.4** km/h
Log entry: **80** km/h
